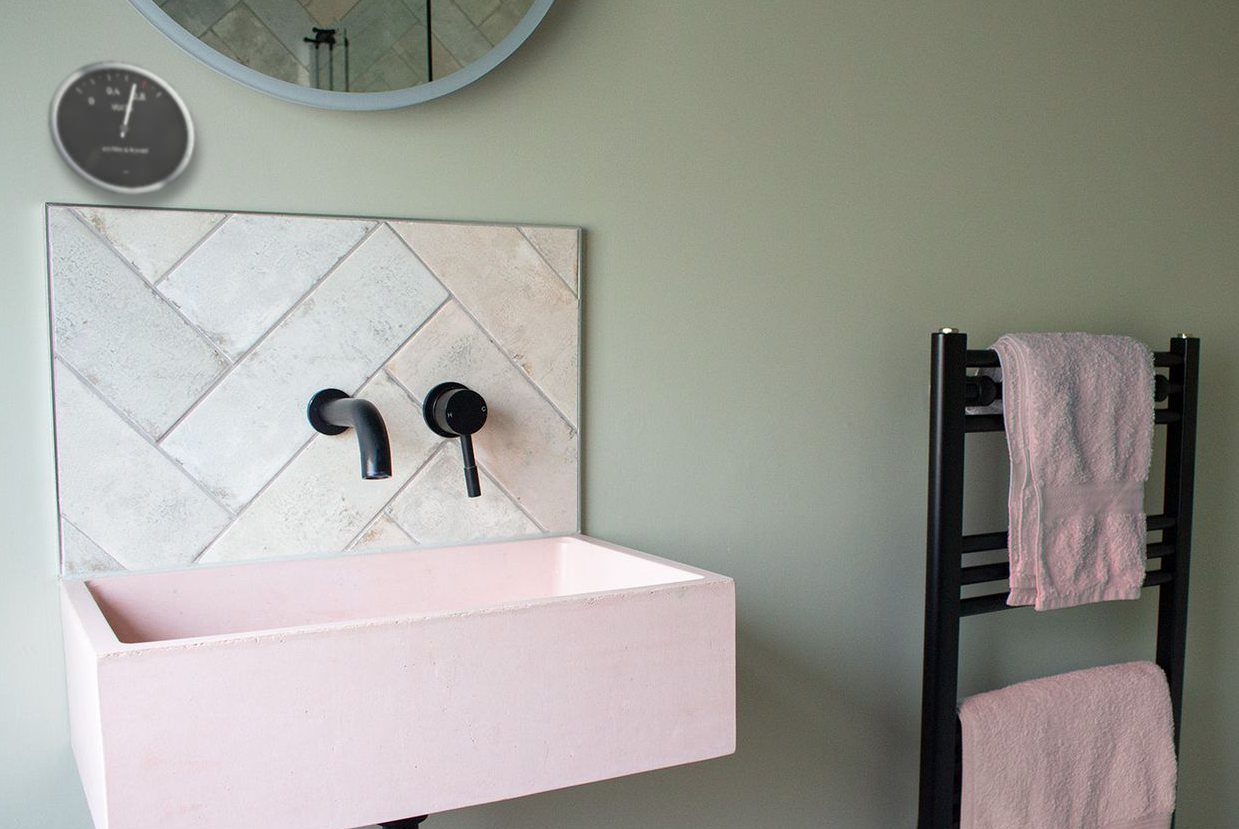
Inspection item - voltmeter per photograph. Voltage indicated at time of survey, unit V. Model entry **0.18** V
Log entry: **0.7** V
